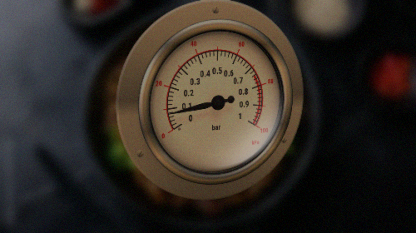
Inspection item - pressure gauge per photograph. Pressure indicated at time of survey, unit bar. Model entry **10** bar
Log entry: **0.08** bar
